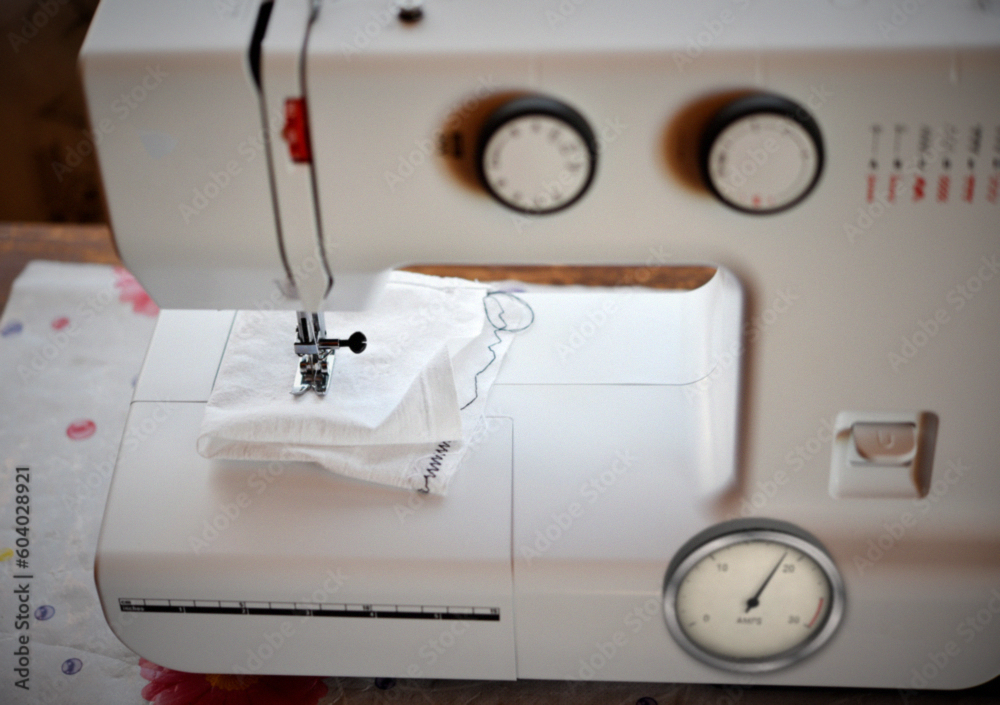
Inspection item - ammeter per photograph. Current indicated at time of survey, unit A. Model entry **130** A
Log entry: **18** A
